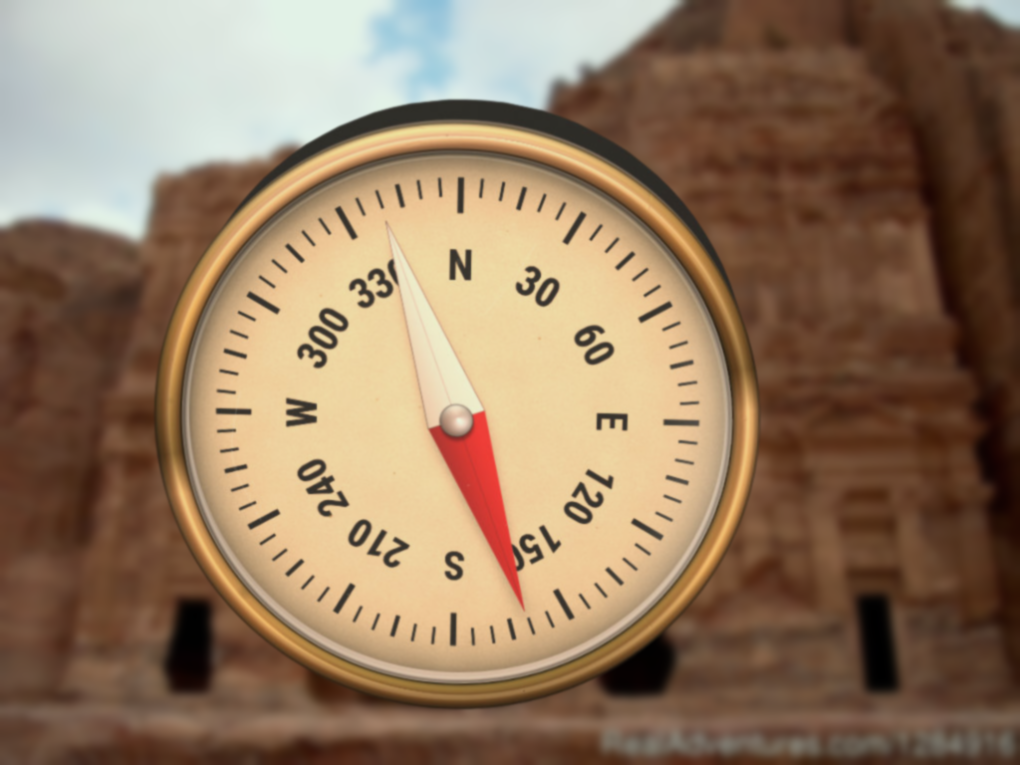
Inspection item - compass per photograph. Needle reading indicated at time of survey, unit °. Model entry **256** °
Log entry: **160** °
